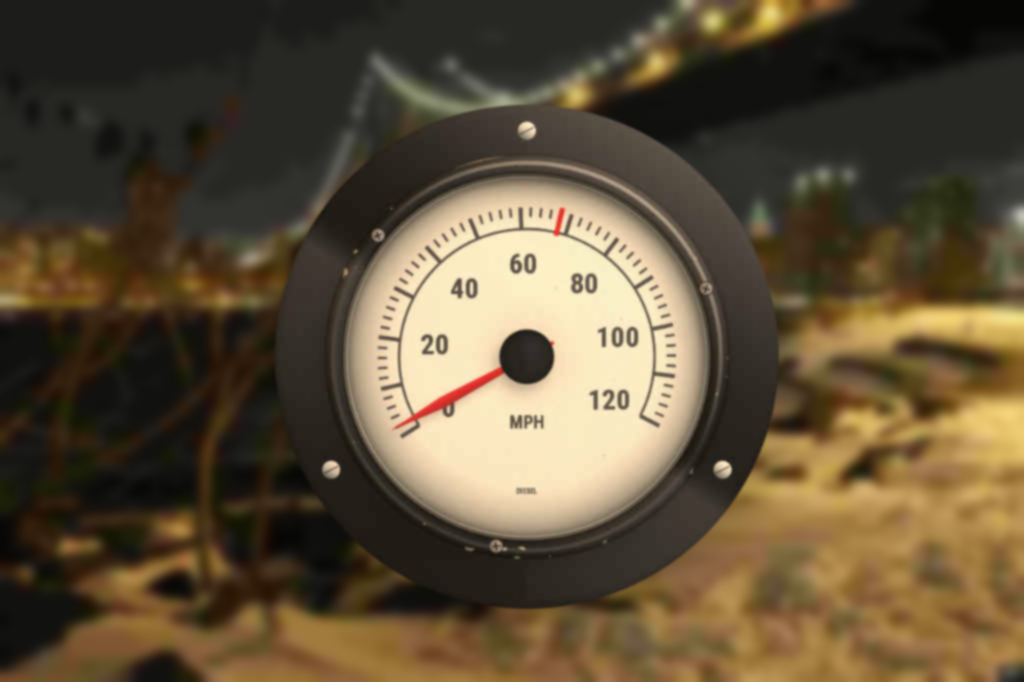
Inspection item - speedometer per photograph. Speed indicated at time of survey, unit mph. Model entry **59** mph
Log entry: **2** mph
